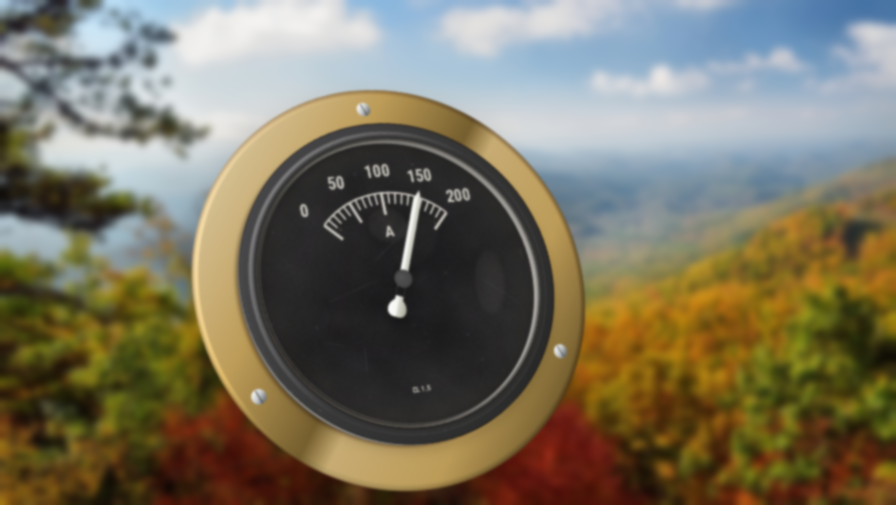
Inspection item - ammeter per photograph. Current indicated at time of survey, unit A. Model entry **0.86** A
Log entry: **150** A
